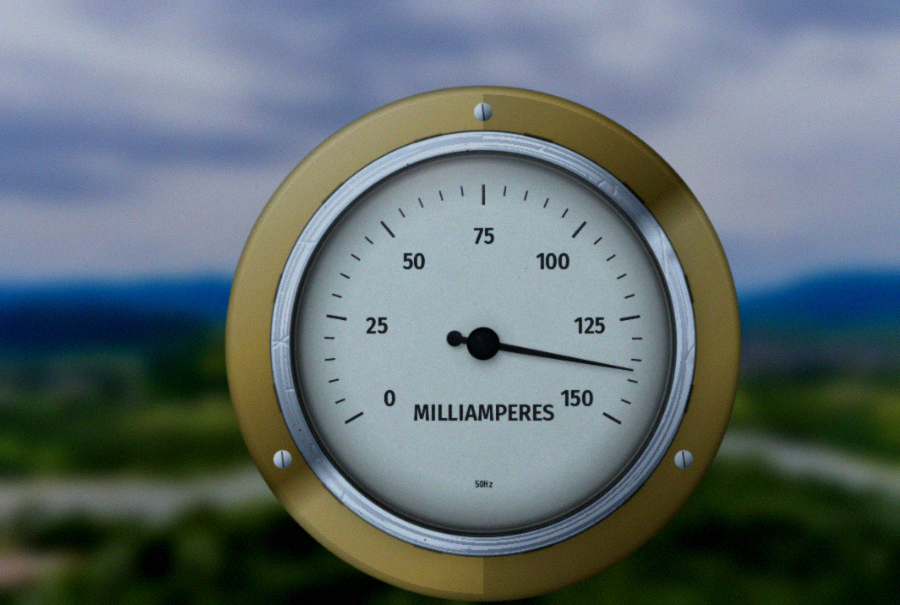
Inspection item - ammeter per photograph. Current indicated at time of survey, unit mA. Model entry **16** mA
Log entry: **137.5** mA
